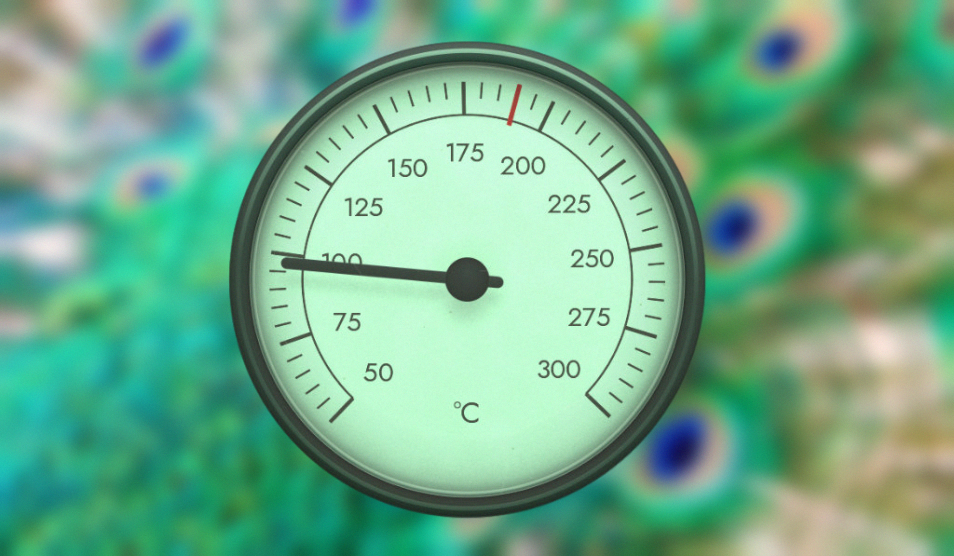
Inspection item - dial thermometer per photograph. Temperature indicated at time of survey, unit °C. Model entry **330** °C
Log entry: **97.5** °C
